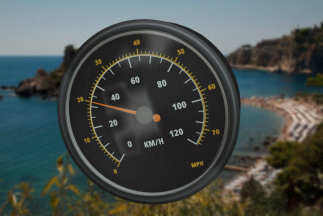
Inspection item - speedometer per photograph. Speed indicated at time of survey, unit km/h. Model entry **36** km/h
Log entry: **32.5** km/h
